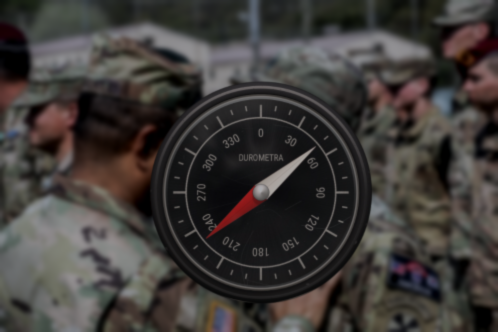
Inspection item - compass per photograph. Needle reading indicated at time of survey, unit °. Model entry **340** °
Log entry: **230** °
